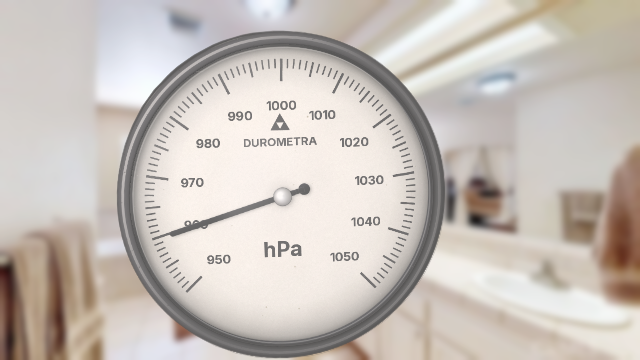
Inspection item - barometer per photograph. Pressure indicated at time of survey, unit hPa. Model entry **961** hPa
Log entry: **960** hPa
